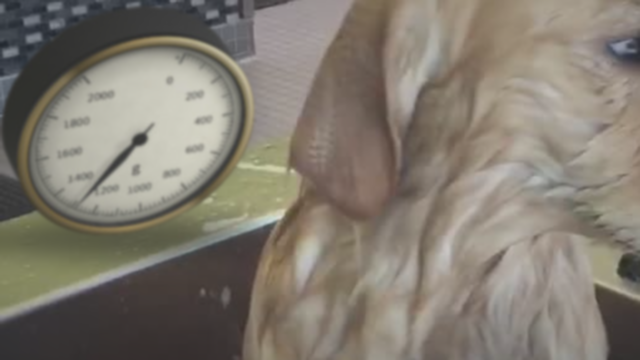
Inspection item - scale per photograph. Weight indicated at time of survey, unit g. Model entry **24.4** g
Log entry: **1300** g
